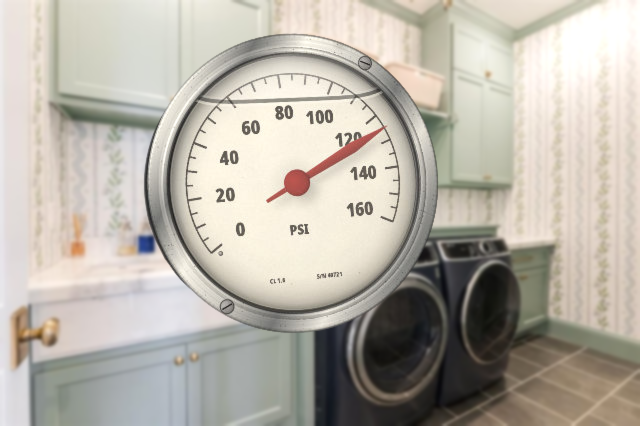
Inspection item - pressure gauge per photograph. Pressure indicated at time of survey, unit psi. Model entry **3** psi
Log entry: **125** psi
